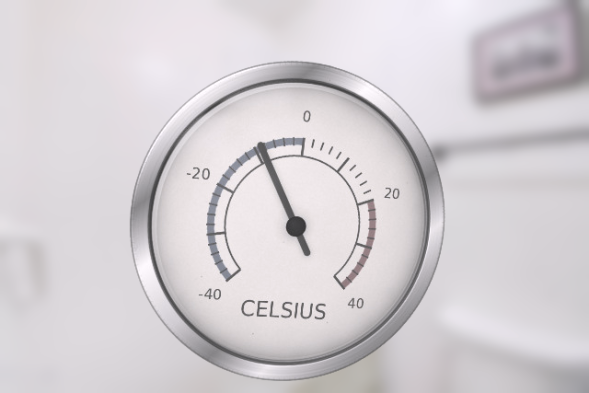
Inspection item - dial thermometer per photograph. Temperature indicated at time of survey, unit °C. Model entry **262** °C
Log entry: **-9** °C
